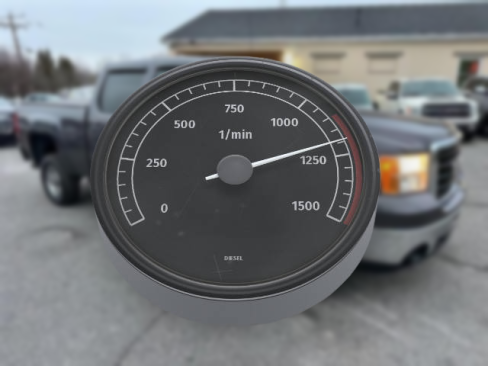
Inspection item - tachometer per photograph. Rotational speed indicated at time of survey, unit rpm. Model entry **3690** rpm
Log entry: **1200** rpm
